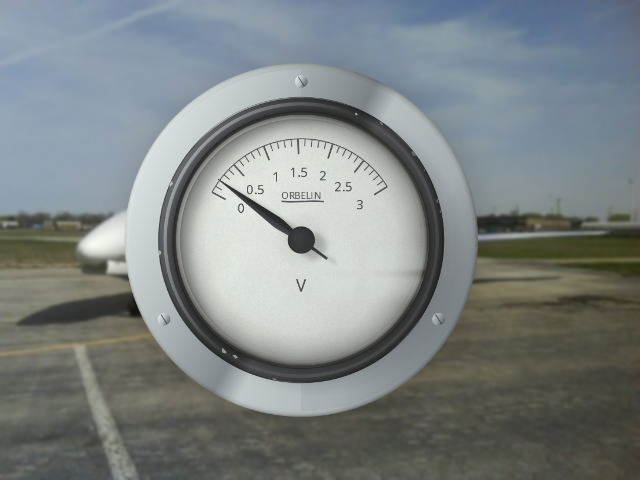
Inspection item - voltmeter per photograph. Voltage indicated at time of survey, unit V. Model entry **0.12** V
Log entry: **0.2** V
